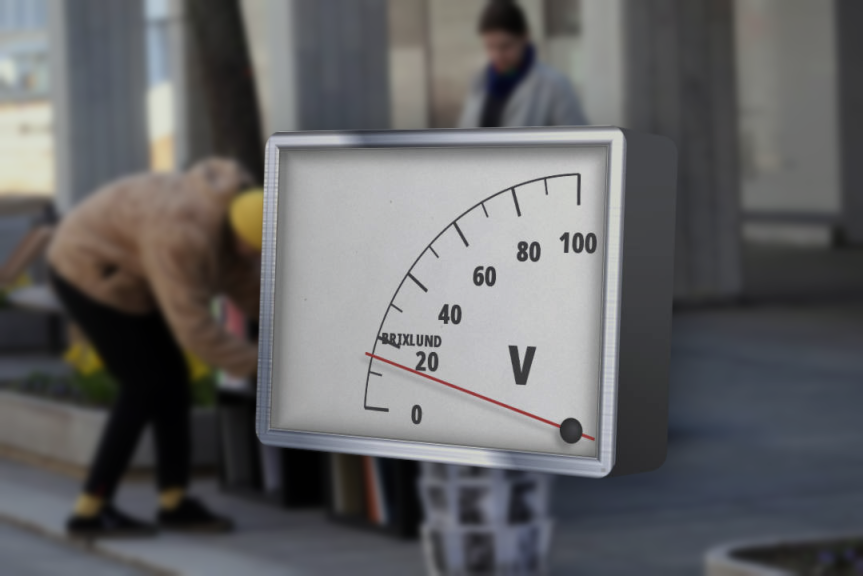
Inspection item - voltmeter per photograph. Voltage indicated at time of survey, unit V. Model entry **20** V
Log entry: **15** V
